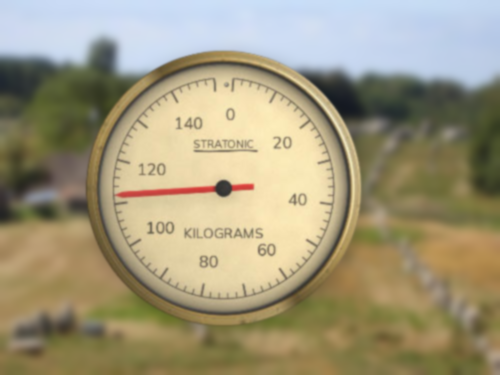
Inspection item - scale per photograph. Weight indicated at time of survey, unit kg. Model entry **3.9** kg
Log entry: **112** kg
